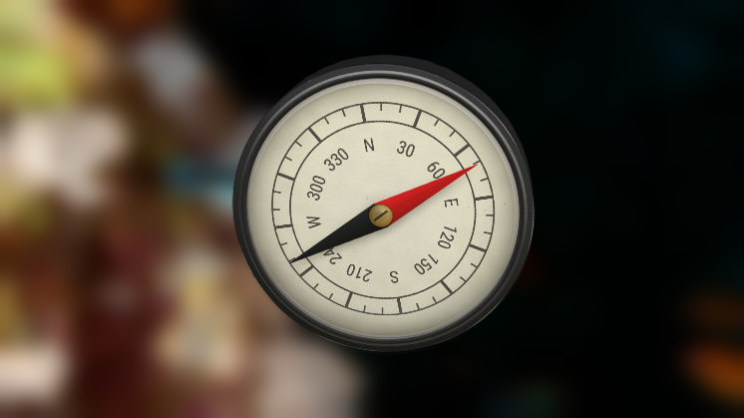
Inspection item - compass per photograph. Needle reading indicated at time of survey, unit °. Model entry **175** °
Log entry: **70** °
